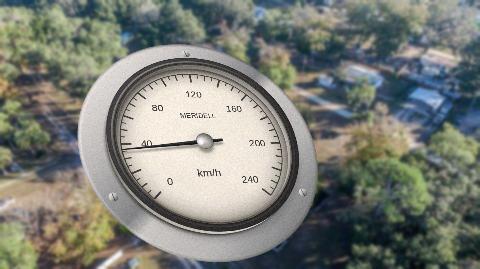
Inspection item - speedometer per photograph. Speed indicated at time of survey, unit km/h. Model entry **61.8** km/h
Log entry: **35** km/h
